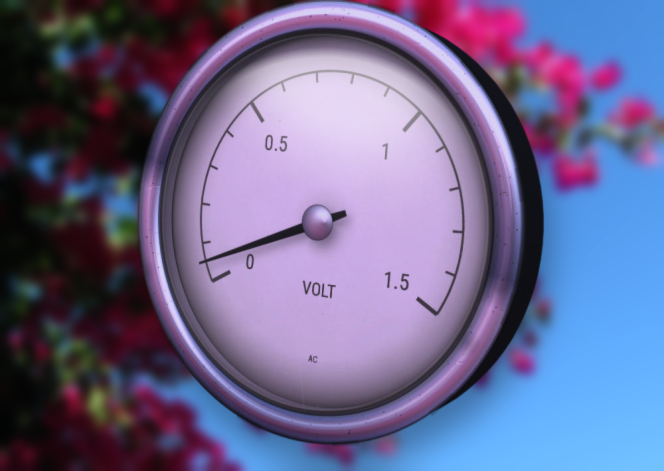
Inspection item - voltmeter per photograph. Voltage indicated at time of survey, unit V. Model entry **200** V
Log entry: **0.05** V
